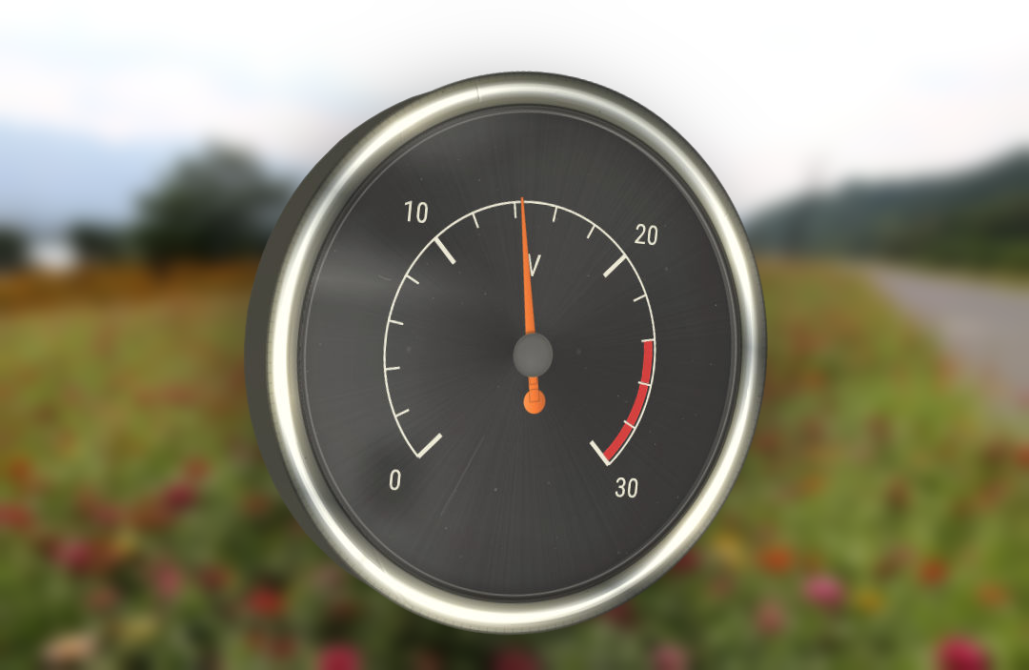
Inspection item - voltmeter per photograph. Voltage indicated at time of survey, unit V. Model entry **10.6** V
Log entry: **14** V
